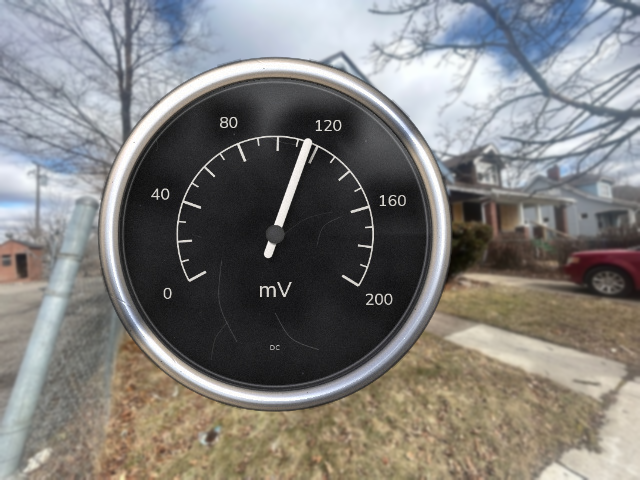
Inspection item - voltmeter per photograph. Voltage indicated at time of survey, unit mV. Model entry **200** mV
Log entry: **115** mV
